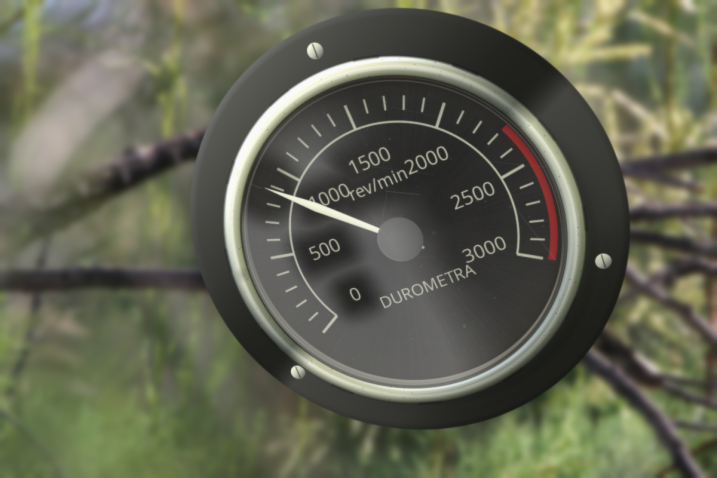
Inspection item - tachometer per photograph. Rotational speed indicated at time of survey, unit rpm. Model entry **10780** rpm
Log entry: **900** rpm
